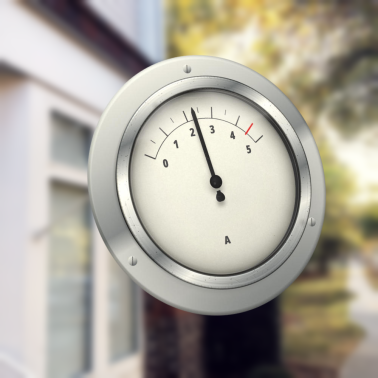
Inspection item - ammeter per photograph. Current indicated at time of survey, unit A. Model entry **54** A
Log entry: **2.25** A
